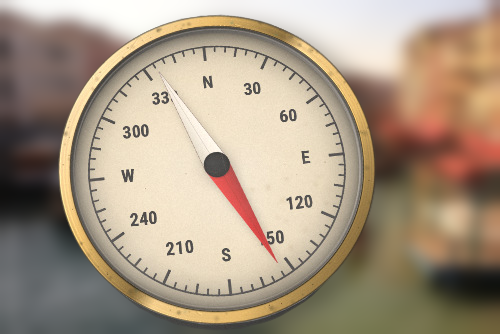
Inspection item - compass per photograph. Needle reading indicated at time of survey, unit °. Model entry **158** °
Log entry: **155** °
